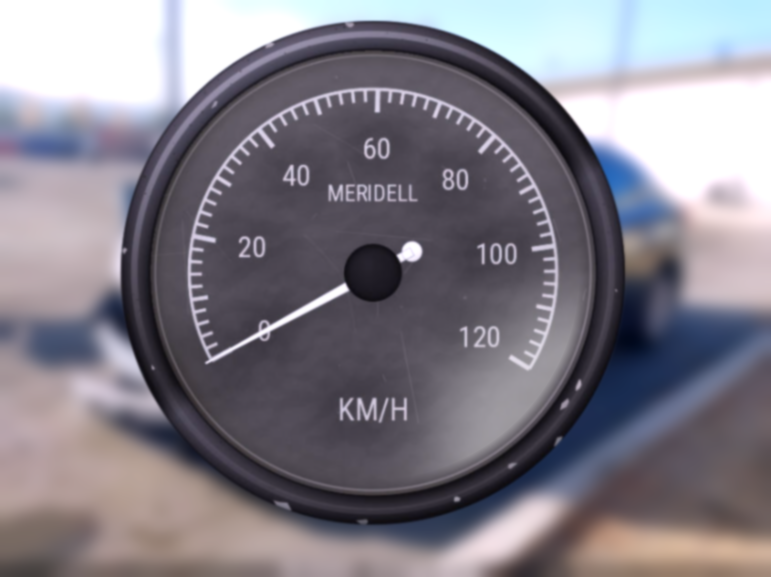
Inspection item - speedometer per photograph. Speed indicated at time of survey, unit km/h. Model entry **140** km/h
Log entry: **0** km/h
